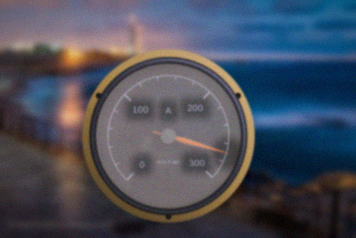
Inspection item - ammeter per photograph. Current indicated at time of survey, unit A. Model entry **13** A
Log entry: **270** A
